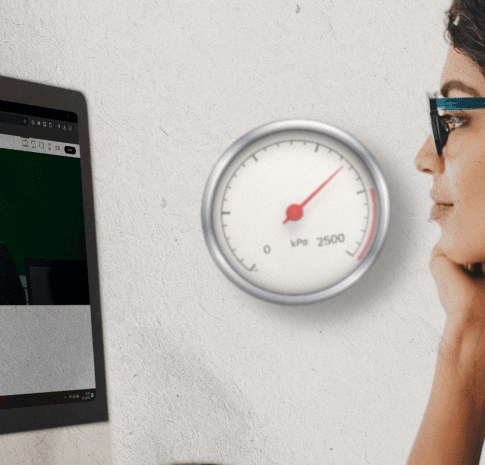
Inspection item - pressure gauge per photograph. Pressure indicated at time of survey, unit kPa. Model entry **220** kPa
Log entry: **1750** kPa
